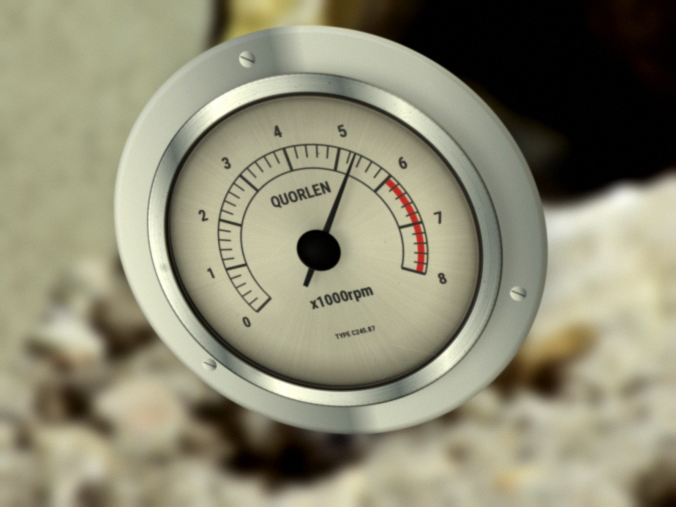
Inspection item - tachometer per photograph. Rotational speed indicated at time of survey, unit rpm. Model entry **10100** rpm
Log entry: **5300** rpm
